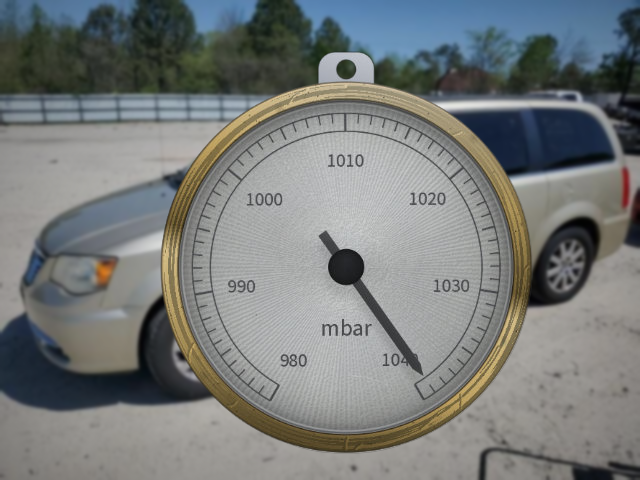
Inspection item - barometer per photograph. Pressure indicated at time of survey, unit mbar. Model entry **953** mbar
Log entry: **1039** mbar
